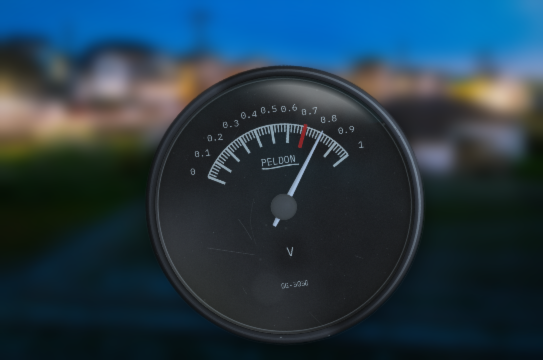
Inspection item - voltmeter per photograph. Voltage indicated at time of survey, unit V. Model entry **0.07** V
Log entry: **0.8** V
